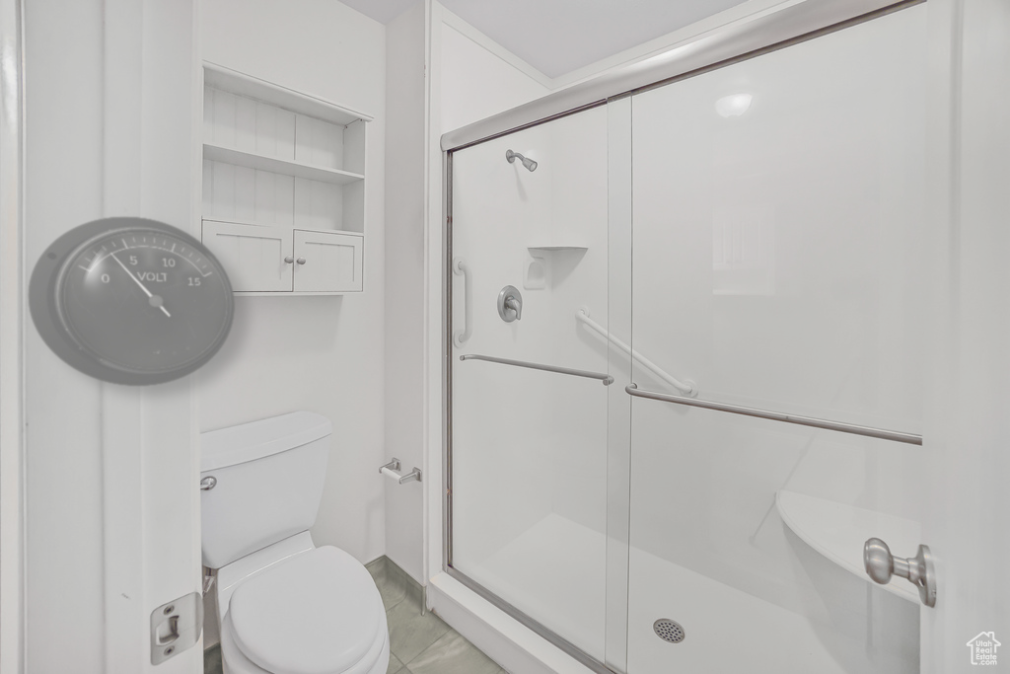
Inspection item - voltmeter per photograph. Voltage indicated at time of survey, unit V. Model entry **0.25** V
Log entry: **3** V
